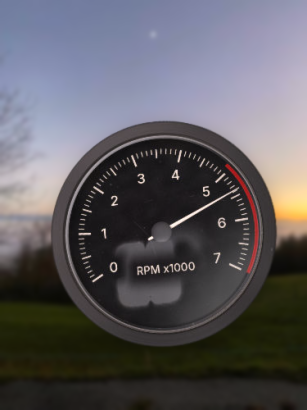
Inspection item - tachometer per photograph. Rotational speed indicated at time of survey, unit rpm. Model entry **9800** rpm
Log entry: **5400** rpm
